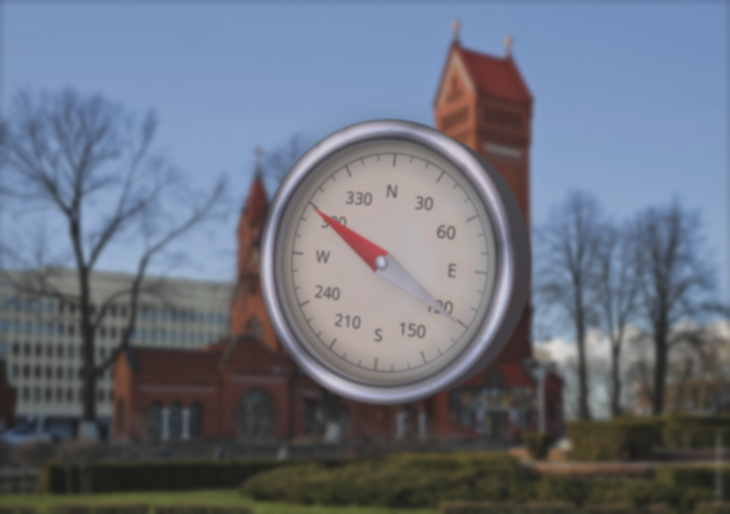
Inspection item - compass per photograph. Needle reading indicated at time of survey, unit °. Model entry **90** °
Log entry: **300** °
